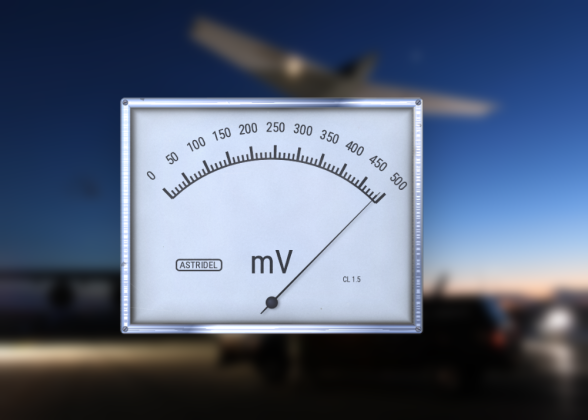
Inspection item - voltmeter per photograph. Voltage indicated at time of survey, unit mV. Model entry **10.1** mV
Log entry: **490** mV
